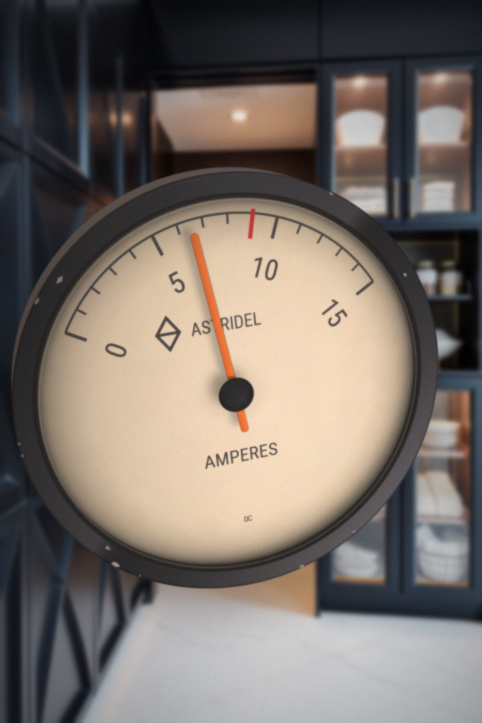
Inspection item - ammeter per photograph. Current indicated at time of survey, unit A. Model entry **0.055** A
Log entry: **6.5** A
